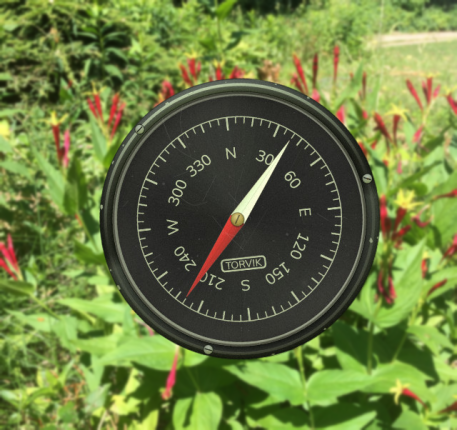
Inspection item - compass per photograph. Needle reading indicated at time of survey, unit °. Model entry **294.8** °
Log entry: **220** °
